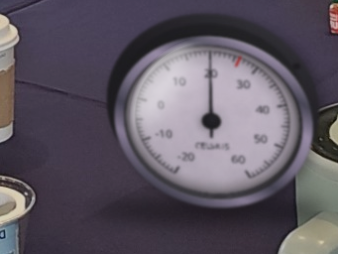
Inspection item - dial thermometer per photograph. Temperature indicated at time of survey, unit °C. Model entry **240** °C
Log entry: **20** °C
